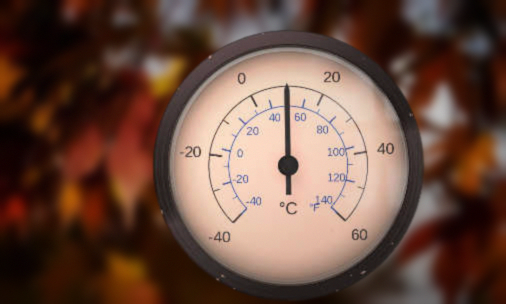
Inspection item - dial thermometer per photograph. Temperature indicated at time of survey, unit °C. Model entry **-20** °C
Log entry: **10** °C
